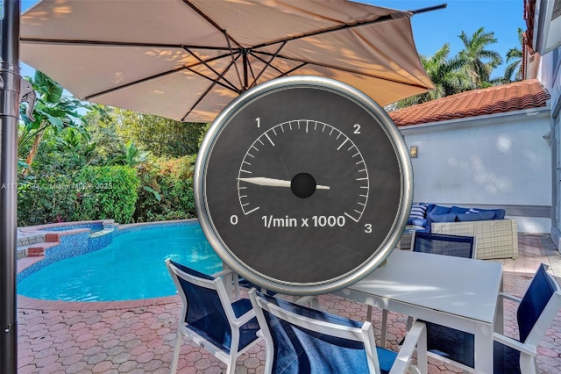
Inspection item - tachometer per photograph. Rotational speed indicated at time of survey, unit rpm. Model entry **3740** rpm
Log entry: **400** rpm
